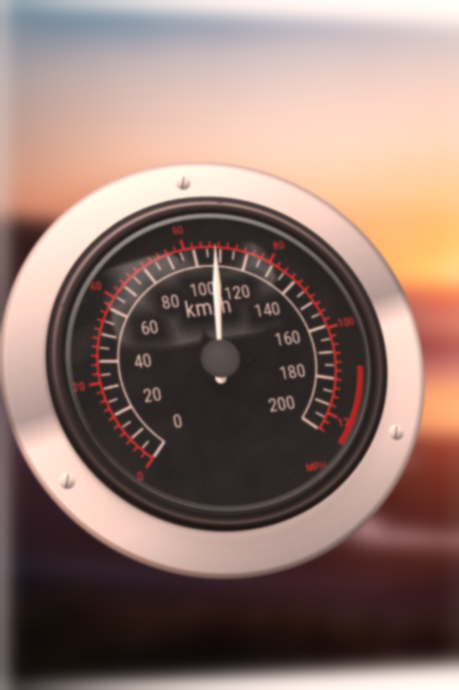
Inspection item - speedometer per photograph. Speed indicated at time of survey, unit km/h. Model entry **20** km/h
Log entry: **107.5** km/h
